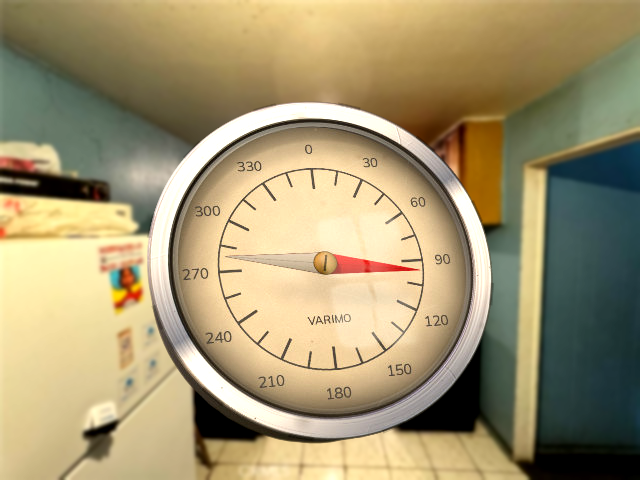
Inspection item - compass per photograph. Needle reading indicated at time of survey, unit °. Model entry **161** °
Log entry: **97.5** °
